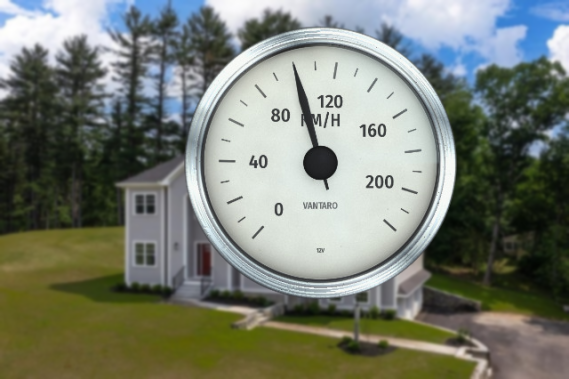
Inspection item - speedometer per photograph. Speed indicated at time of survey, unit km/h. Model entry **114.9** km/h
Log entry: **100** km/h
